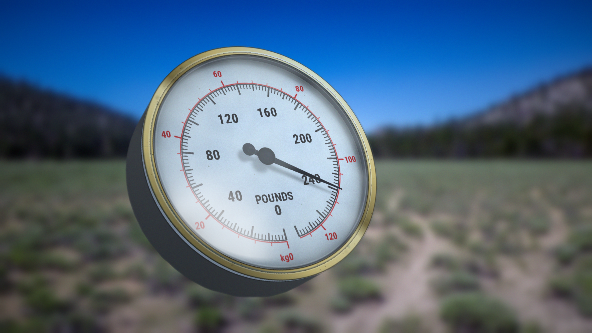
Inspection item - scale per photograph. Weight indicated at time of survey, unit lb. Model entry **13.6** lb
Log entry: **240** lb
